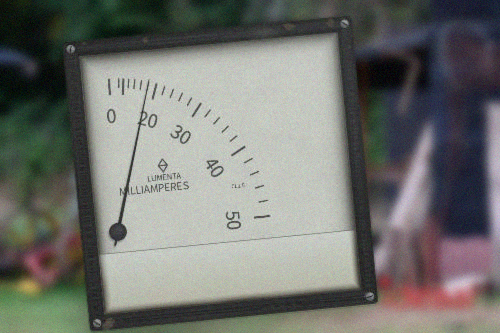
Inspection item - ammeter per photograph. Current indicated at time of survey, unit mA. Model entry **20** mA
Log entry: **18** mA
